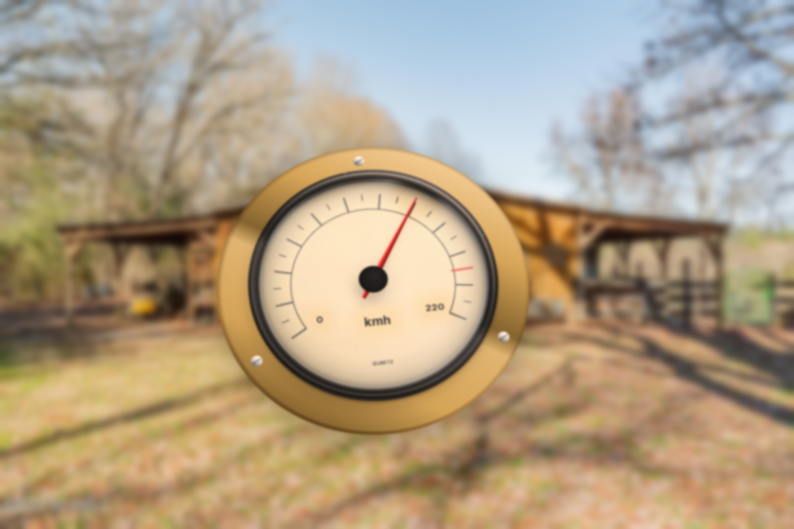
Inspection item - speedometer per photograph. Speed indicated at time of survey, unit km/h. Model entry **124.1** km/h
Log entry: **140** km/h
